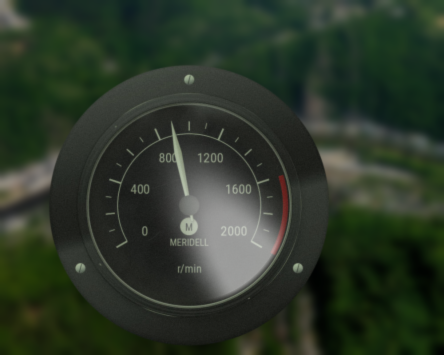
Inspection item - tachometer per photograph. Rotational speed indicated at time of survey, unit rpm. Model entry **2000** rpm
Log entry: **900** rpm
